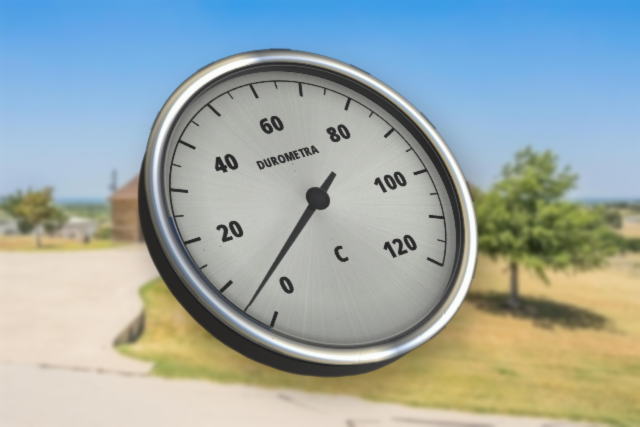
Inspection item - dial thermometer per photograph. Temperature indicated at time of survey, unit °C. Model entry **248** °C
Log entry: **5** °C
